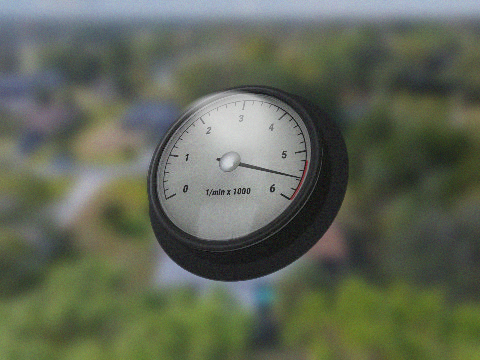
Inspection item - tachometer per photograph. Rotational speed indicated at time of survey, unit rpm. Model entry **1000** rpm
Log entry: **5600** rpm
